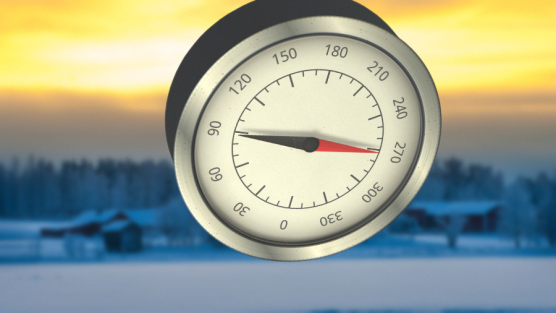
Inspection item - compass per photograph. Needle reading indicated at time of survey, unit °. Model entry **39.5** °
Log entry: **270** °
